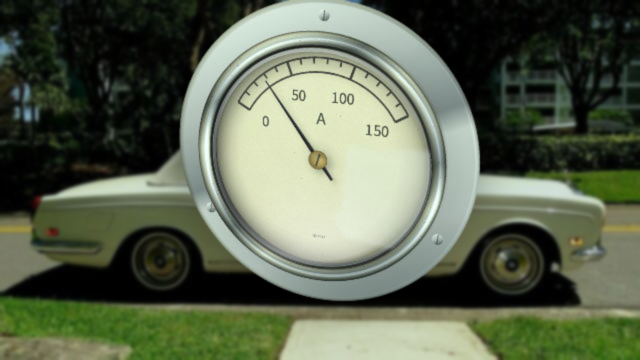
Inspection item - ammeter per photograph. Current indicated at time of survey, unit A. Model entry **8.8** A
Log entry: **30** A
